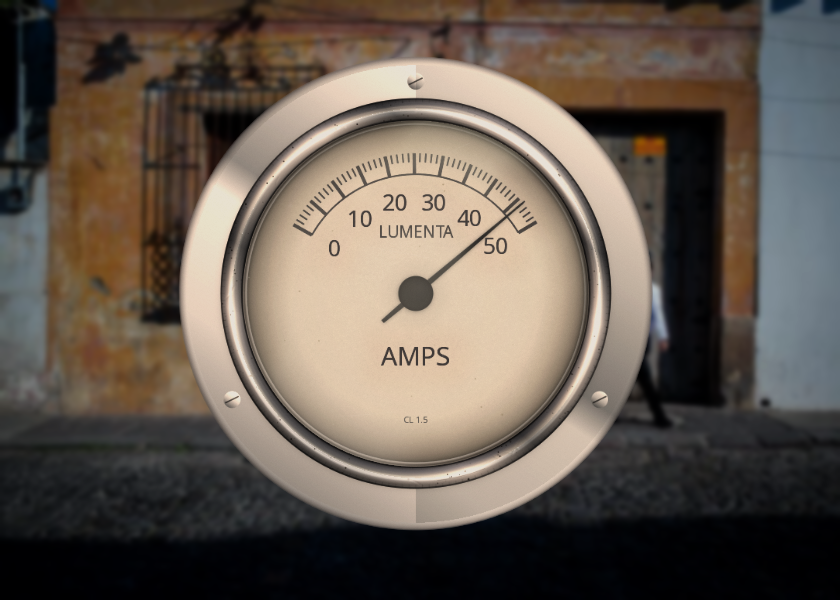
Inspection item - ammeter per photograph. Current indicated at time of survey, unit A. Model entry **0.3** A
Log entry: **46** A
